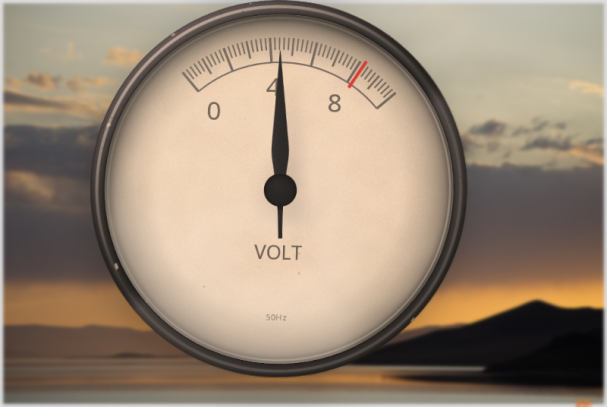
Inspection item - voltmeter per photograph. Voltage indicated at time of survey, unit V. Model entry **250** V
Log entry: **4.4** V
